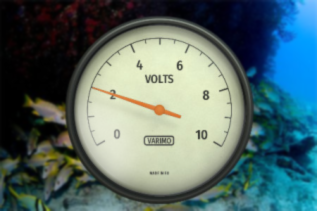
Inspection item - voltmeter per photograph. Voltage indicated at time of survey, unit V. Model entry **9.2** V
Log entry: **2** V
